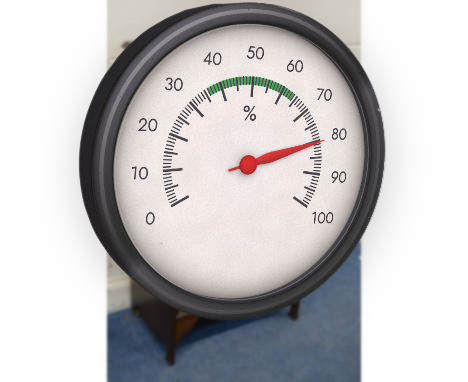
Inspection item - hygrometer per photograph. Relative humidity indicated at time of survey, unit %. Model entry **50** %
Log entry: **80** %
